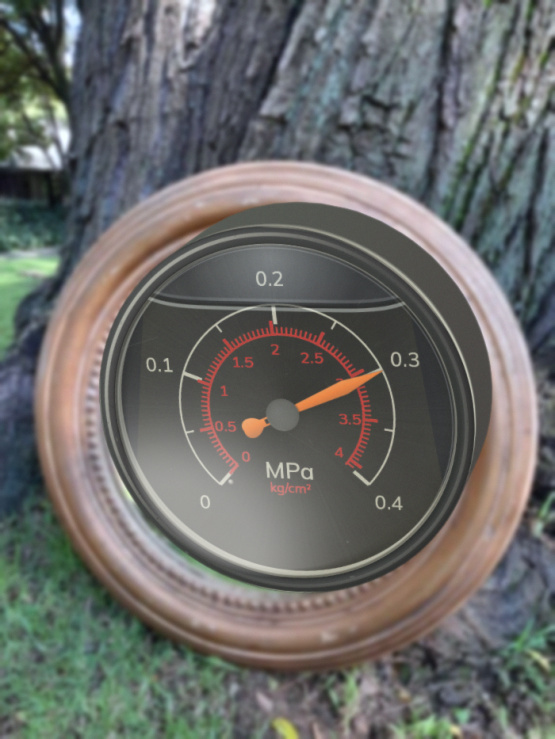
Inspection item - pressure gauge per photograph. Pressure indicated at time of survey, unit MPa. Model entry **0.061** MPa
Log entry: **0.3** MPa
